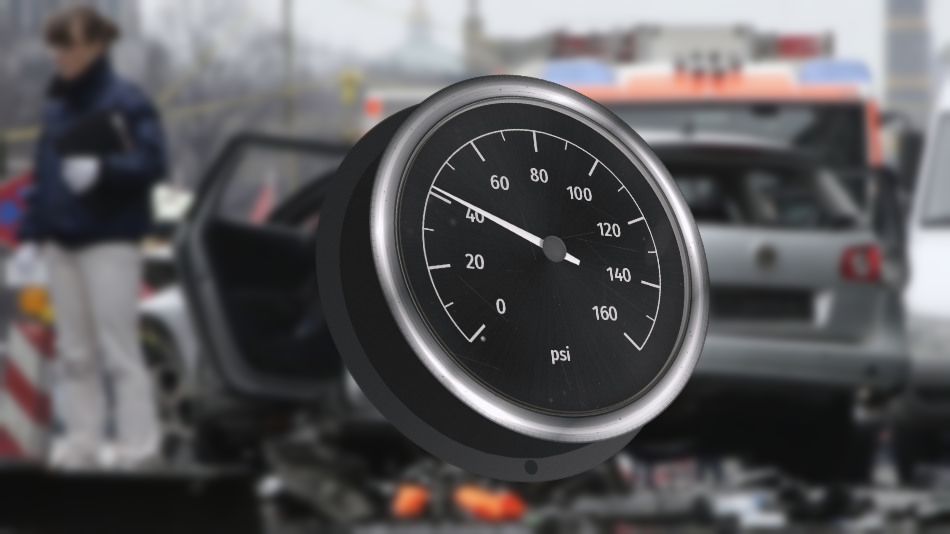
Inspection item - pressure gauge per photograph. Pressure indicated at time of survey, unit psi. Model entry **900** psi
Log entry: **40** psi
